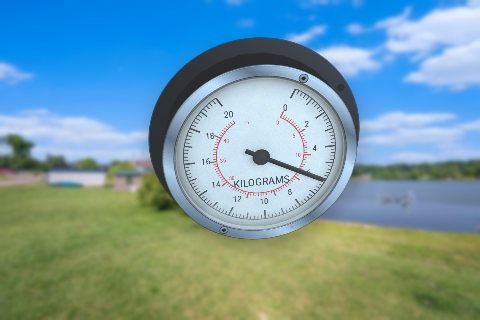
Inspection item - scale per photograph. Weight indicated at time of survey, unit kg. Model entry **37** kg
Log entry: **6** kg
